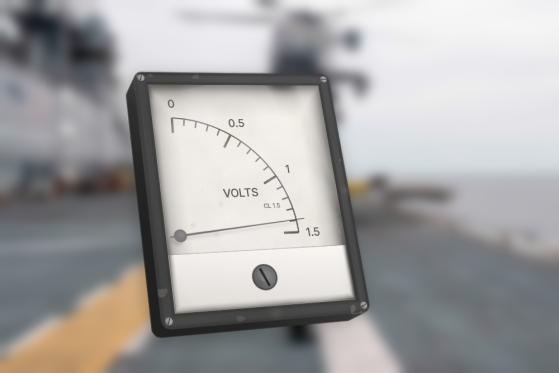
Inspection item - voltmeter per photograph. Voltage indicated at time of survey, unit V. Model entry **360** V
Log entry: **1.4** V
